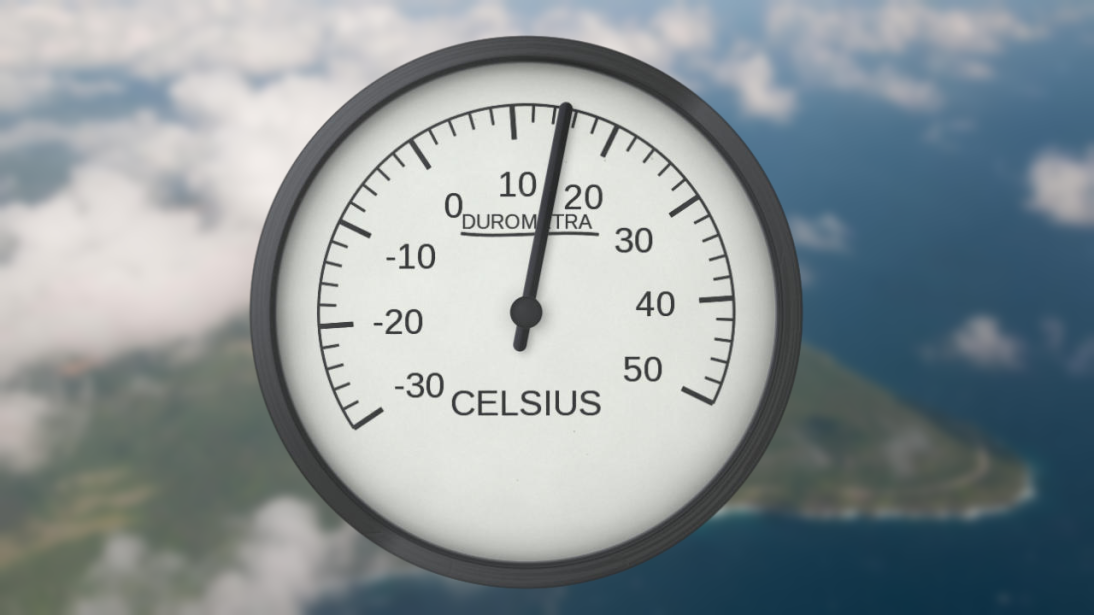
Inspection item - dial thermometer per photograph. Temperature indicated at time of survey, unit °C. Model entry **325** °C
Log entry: **15** °C
